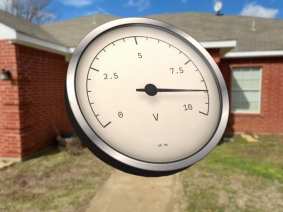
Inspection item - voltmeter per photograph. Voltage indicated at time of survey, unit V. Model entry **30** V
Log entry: **9** V
